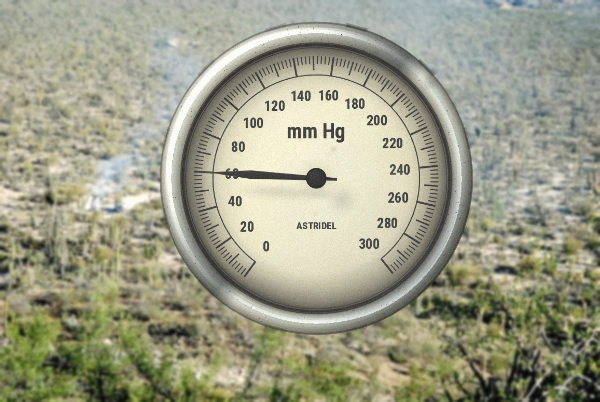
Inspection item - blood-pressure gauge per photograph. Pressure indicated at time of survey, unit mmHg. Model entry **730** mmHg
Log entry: **60** mmHg
